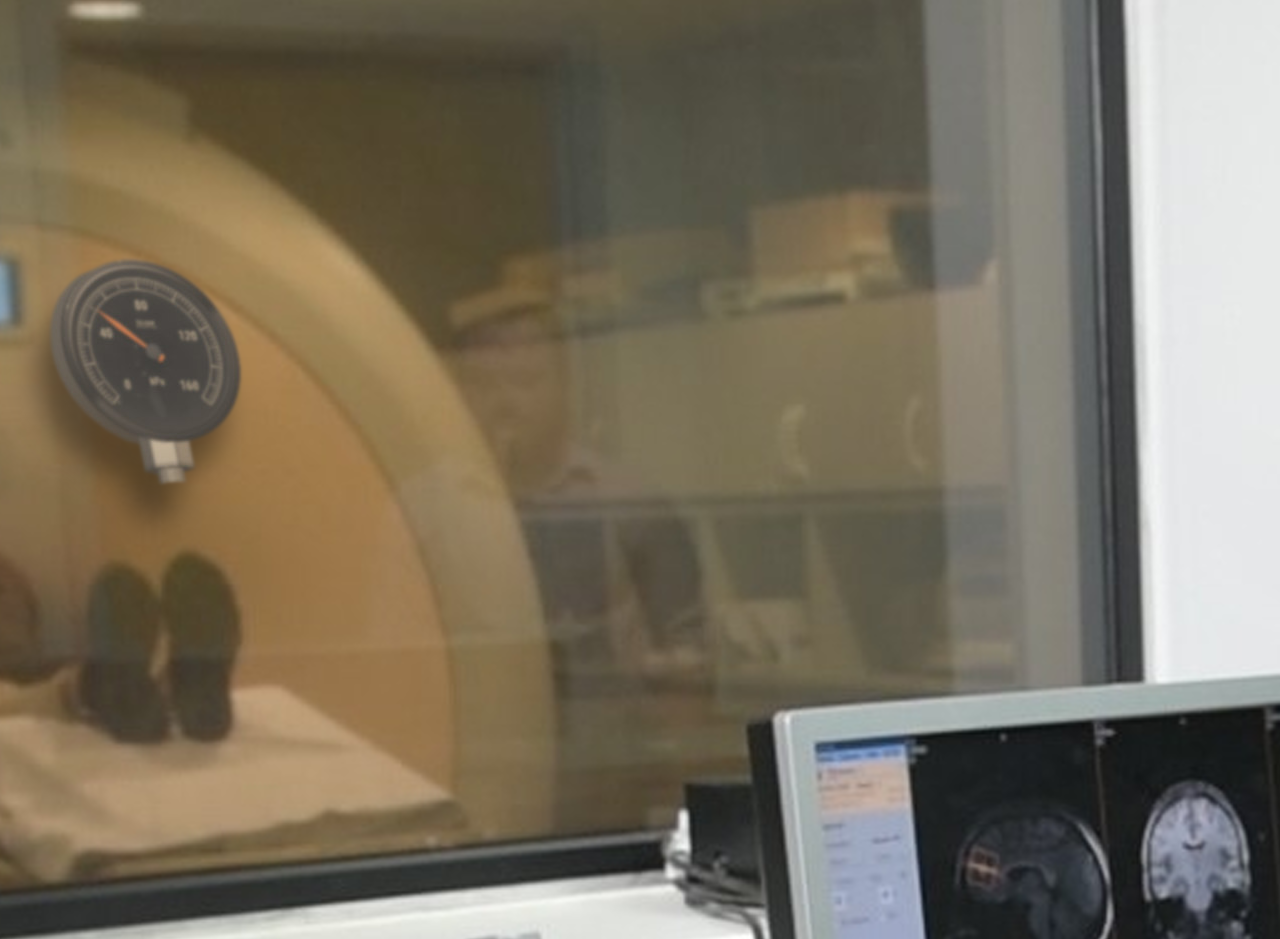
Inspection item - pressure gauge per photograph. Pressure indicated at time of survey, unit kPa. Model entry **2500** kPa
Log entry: **50** kPa
